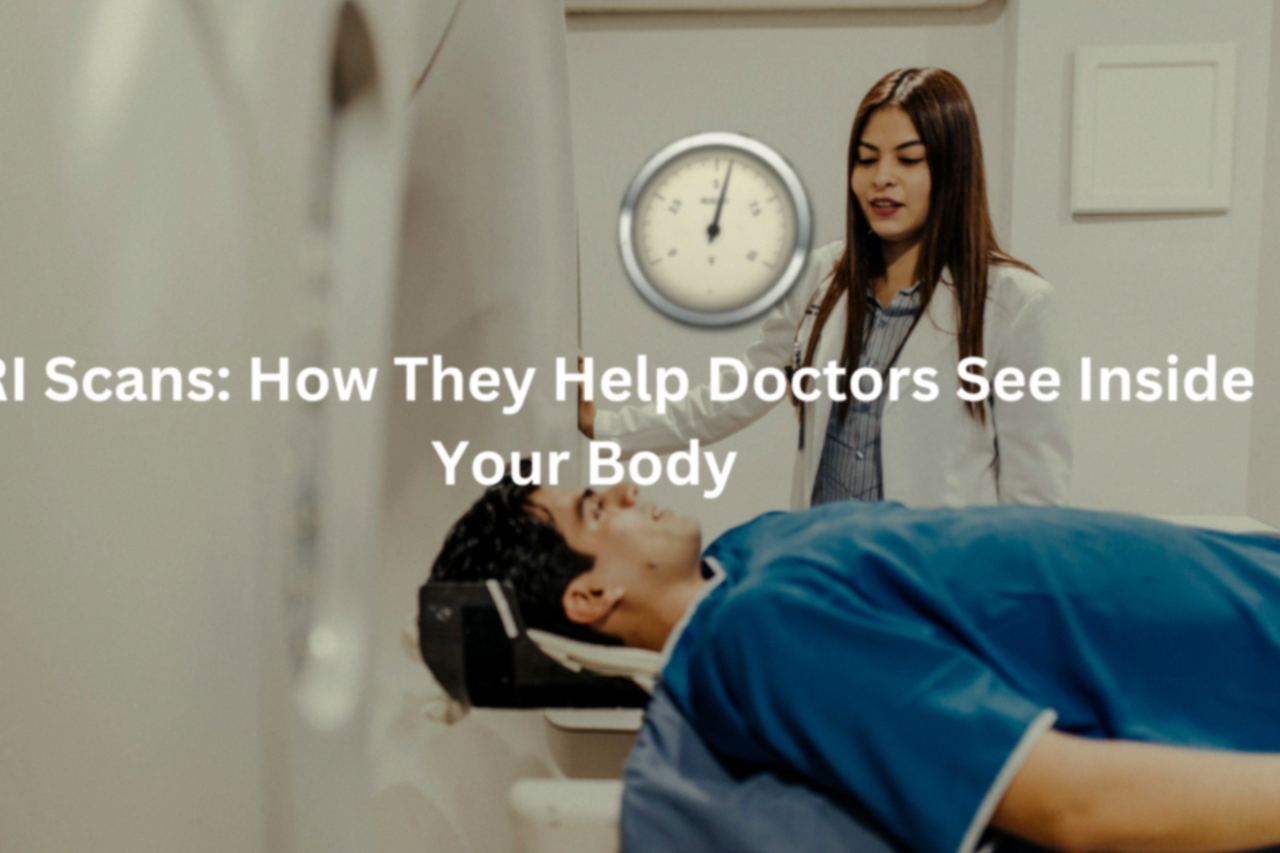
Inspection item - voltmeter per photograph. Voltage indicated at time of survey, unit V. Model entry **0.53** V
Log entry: **5.5** V
